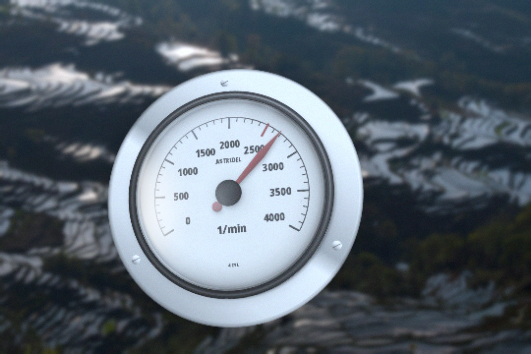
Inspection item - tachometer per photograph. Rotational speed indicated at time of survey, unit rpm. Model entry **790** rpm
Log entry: **2700** rpm
